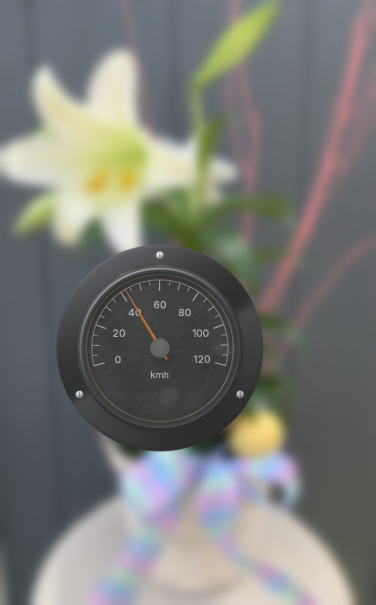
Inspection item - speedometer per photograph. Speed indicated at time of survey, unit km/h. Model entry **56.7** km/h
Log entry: **42.5** km/h
